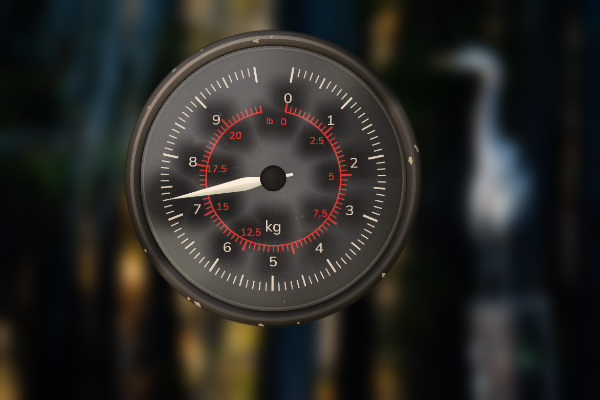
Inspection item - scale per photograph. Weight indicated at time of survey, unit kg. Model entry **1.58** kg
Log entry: **7.3** kg
